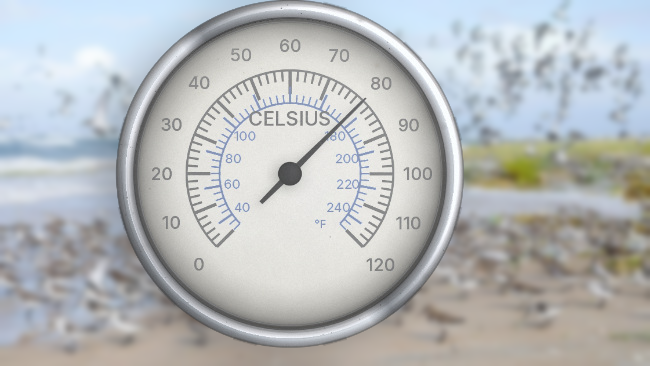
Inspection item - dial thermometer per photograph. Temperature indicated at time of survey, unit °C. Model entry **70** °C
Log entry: **80** °C
